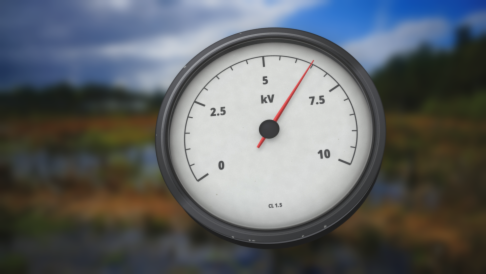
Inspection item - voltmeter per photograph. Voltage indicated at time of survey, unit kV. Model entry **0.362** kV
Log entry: **6.5** kV
